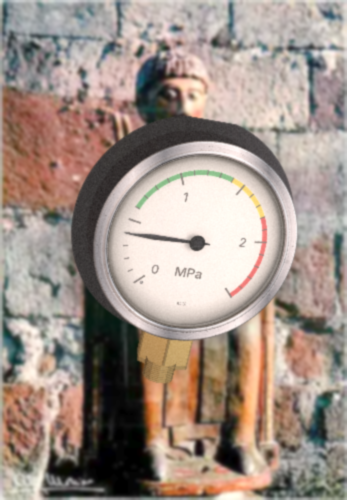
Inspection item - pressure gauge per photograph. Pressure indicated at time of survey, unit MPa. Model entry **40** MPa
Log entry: **0.4** MPa
